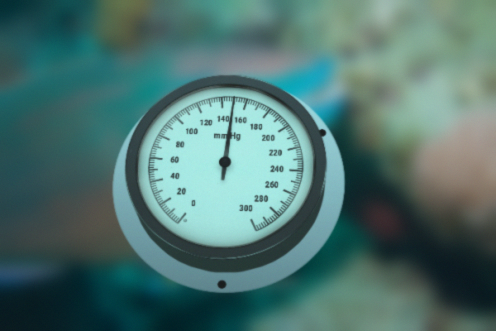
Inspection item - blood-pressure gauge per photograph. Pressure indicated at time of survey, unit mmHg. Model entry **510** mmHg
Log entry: **150** mmHg
